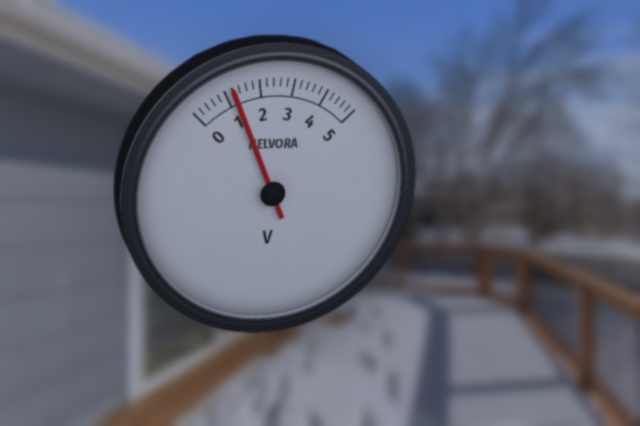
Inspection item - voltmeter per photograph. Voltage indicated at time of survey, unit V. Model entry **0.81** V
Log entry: **1.2** V
